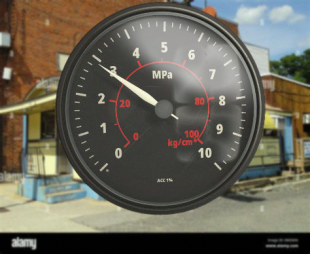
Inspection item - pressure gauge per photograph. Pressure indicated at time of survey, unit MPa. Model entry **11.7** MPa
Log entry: **2.9** MPa
